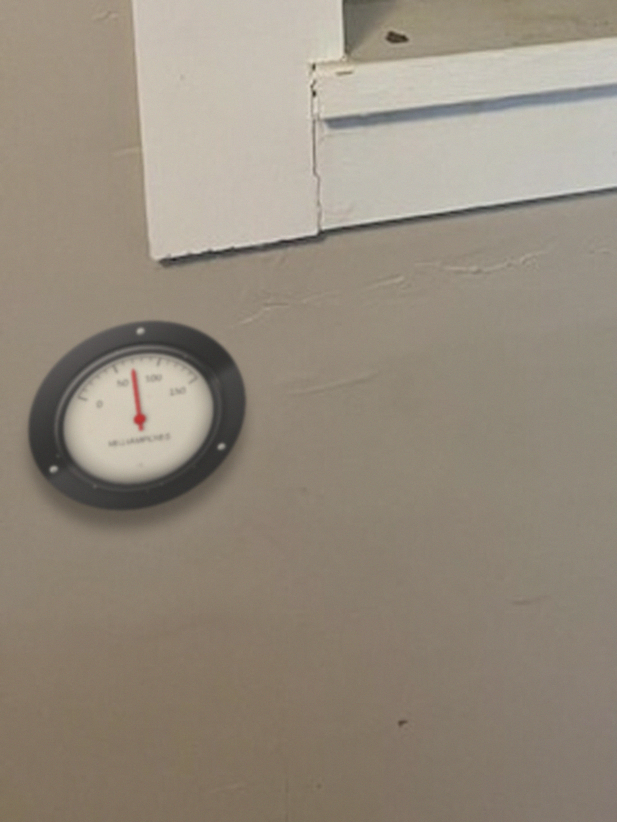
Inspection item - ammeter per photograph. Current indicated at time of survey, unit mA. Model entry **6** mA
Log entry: **70** mA
